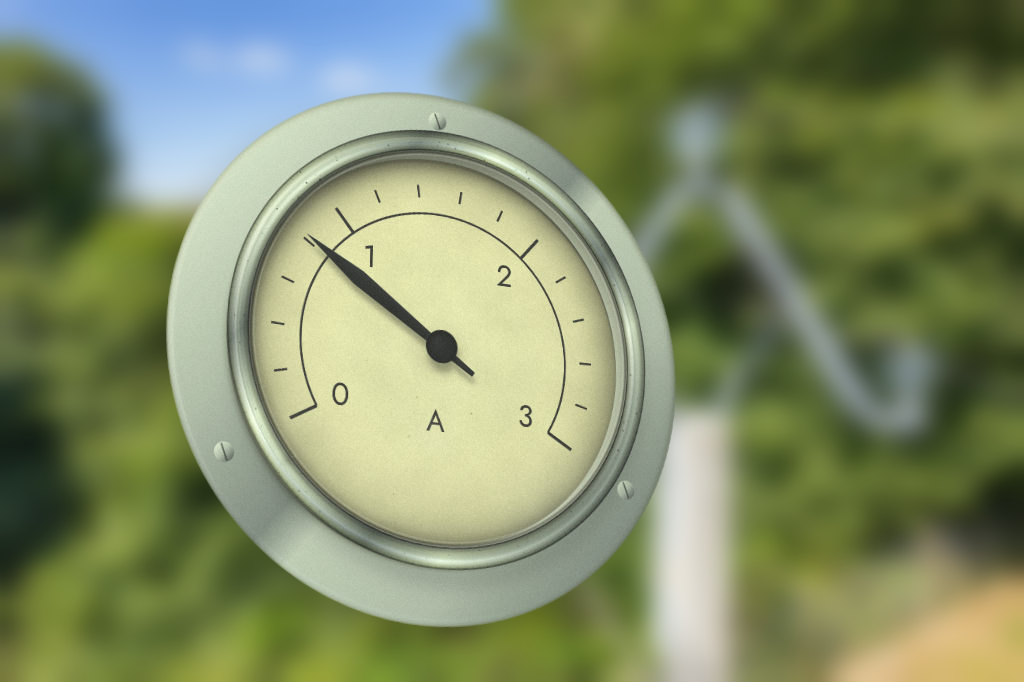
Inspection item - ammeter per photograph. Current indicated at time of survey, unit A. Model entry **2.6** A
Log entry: **0.8** A
